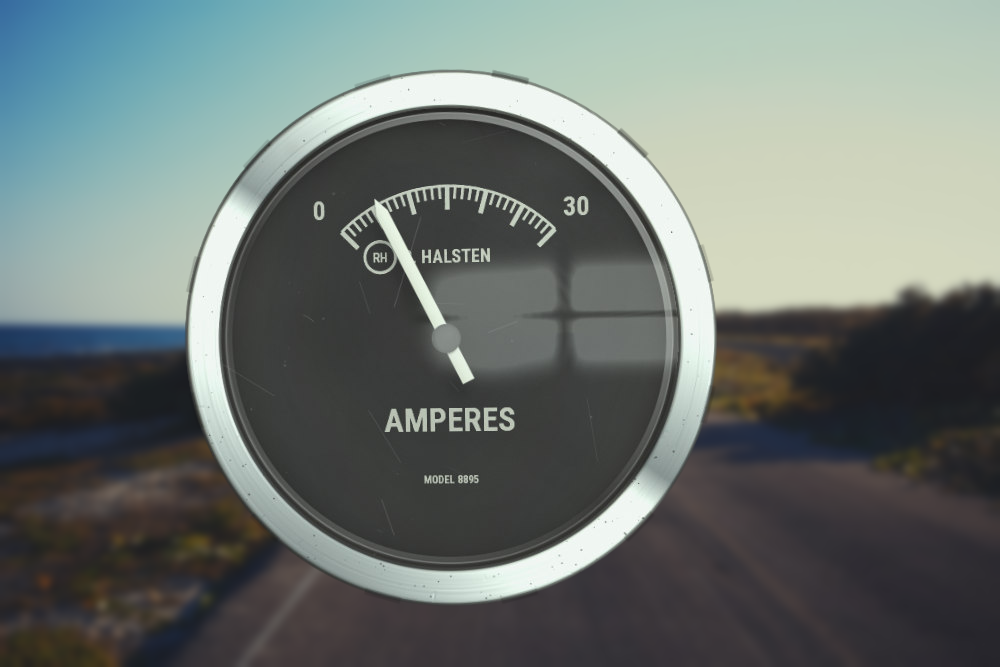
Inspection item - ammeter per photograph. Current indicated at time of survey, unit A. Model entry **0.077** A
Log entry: **6** A
